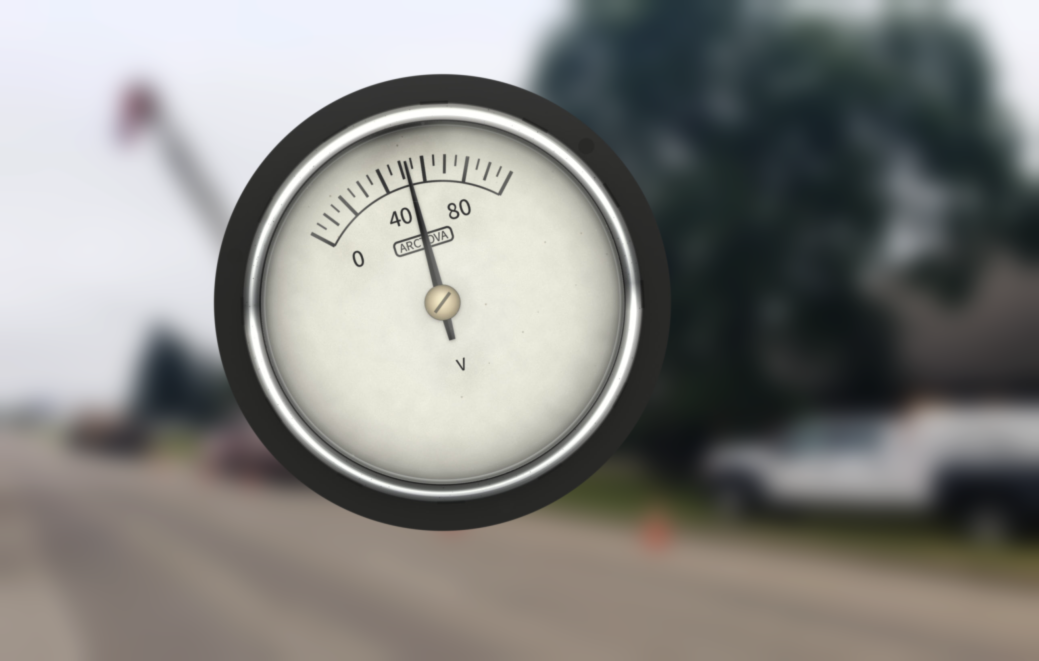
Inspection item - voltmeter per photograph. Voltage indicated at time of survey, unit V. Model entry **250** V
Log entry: **52.5** V
